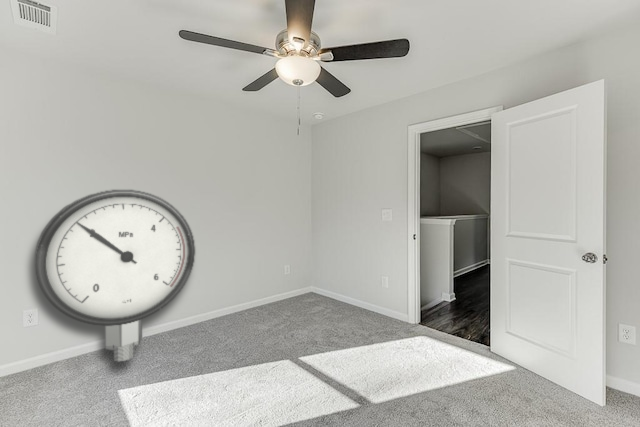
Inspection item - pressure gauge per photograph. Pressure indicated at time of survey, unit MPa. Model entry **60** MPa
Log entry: **2** MPa
